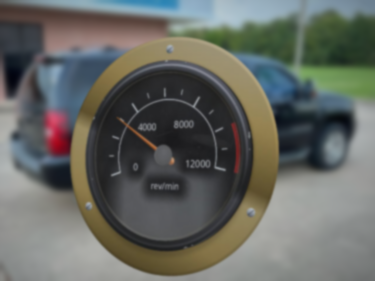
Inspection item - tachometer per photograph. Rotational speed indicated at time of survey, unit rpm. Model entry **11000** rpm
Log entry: **3000** rpm
